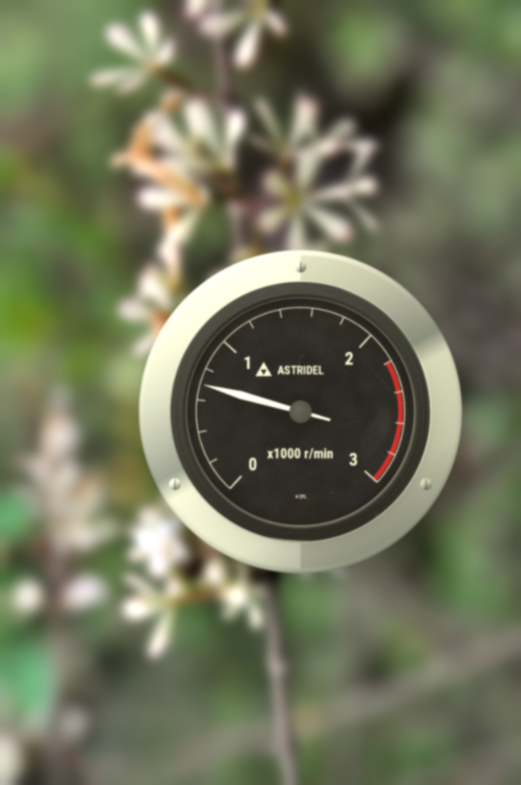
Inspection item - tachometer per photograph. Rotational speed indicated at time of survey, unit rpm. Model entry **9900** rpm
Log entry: **700** rpm
